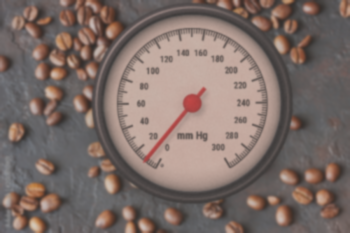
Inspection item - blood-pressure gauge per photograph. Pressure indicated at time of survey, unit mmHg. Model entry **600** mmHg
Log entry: **10** mmHg
